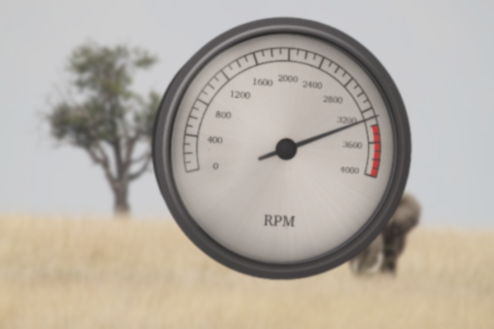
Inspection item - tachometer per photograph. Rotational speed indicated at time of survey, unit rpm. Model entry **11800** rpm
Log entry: **3300** rpm
